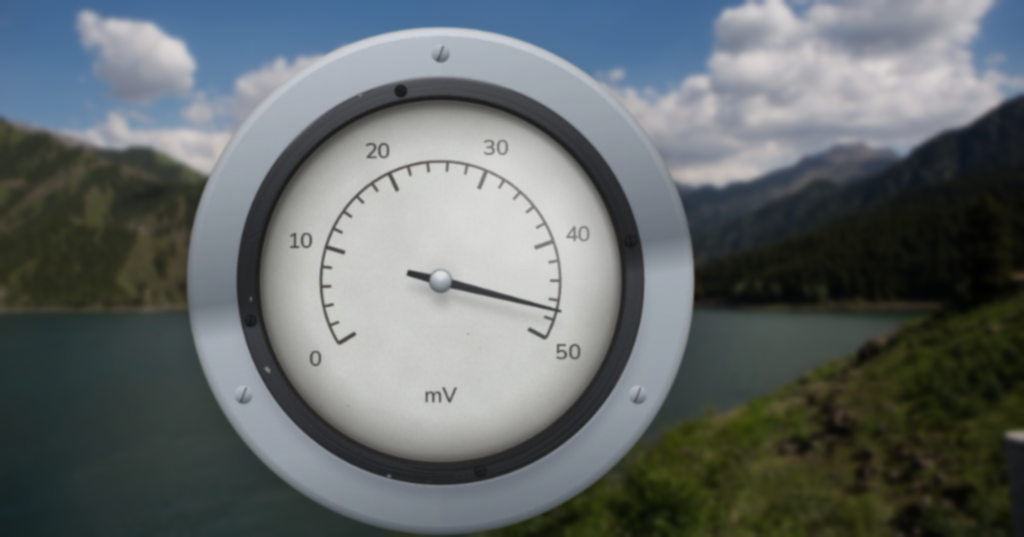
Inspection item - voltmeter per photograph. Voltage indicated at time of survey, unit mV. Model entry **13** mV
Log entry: **47** mV
